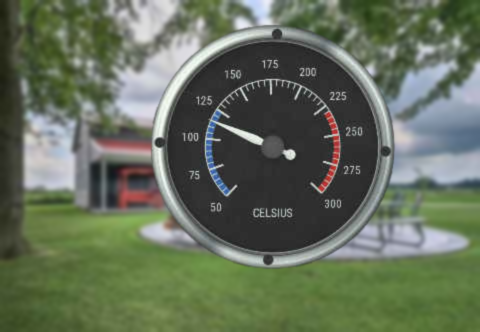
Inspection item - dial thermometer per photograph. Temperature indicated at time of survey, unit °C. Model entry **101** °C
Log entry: **115** °C
